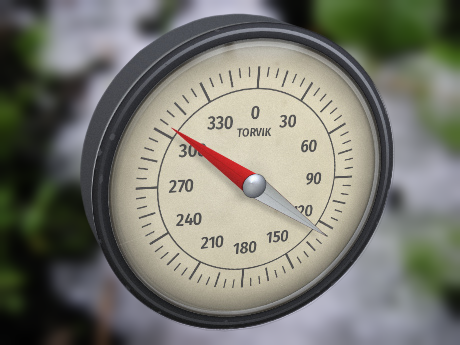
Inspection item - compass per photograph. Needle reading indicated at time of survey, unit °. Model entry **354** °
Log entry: **305** °
